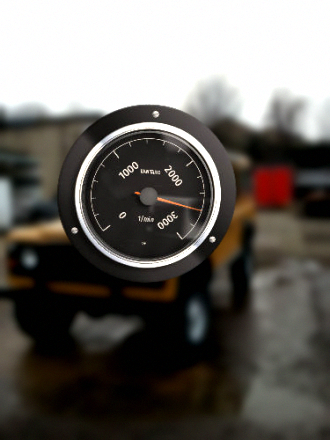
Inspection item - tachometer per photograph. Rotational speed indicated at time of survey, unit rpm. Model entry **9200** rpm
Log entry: **2600** rpm
